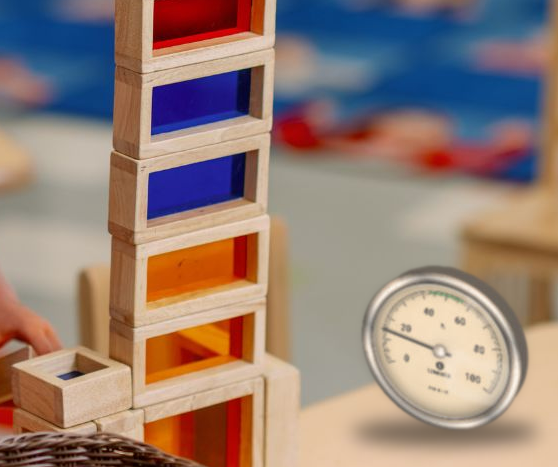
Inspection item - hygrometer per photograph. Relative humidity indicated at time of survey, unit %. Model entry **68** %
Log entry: **15** %
